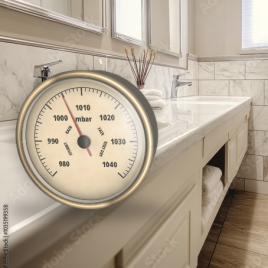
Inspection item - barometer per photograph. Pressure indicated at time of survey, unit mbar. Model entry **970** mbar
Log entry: **1005** mbar
